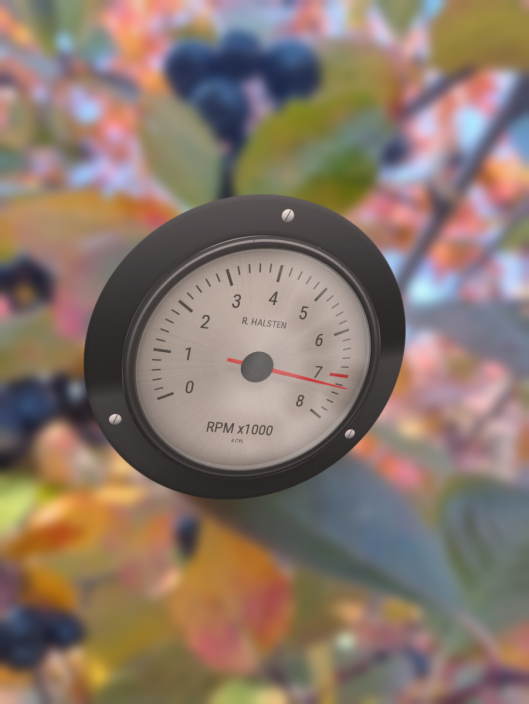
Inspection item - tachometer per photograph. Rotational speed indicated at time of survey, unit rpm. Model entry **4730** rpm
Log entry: **7200** rpm
